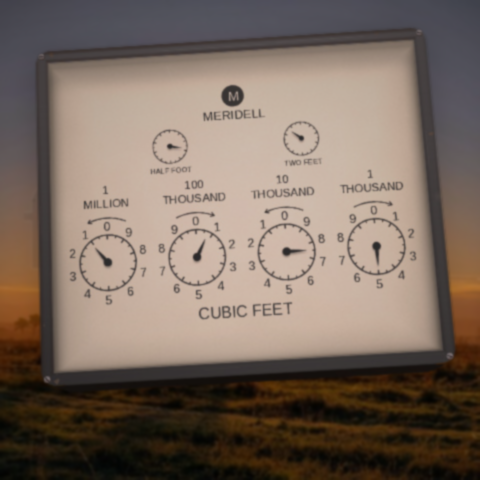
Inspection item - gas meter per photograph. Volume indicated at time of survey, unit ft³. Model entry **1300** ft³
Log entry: **107500** ft³
